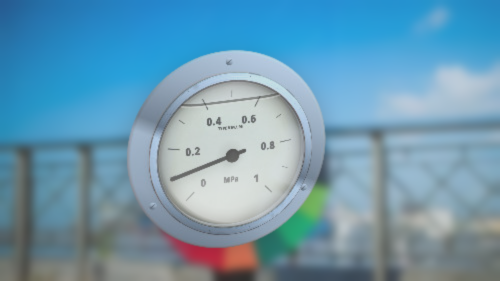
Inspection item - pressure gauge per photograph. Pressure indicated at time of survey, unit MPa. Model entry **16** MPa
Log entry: **0.1** MPa
